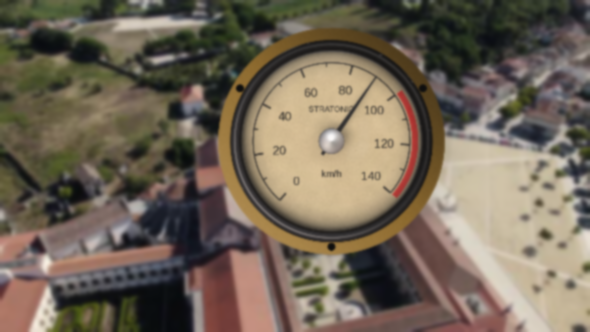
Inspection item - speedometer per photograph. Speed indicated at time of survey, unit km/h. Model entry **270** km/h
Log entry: **90** km/h
